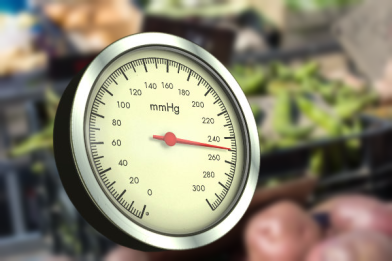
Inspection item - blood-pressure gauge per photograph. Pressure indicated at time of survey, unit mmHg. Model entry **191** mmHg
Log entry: **250** mmHg
